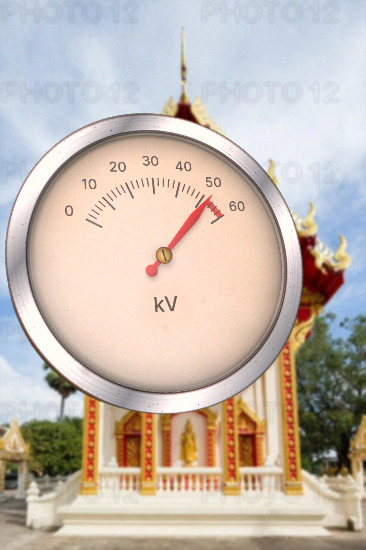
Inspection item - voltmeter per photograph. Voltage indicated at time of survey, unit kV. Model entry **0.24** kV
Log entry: **52** kV
